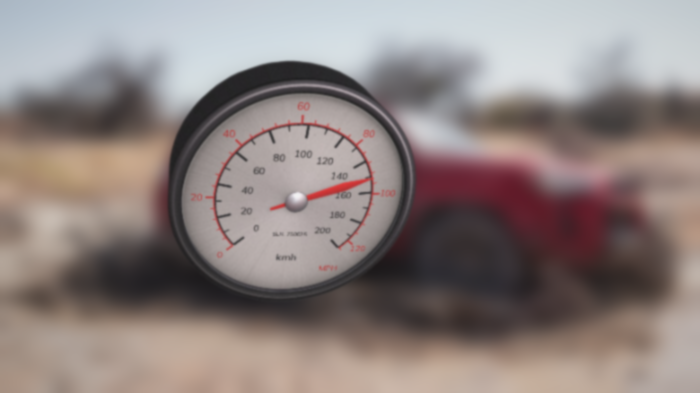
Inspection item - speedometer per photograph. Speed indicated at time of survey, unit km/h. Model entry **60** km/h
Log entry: **150** km/h
